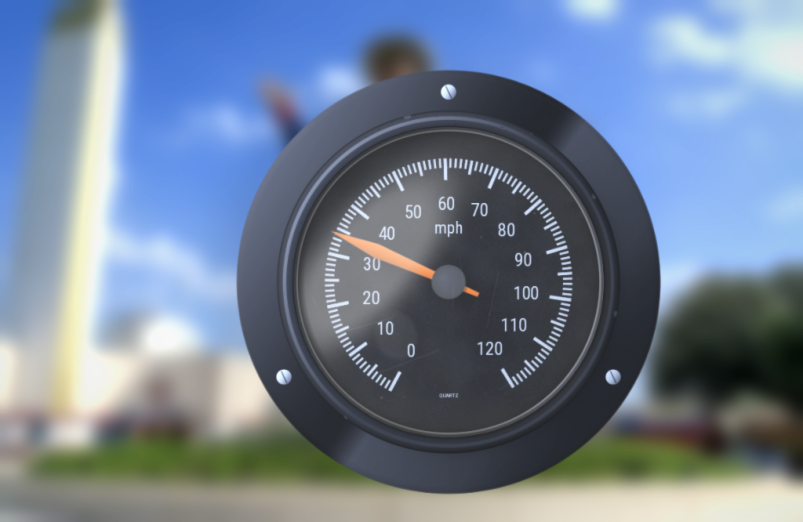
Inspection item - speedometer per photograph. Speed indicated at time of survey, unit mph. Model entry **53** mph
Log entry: **34** mph
